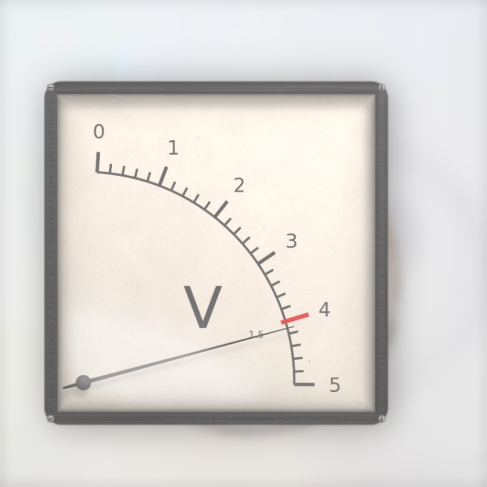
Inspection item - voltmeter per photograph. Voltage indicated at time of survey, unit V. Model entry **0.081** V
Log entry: **4.1** V
